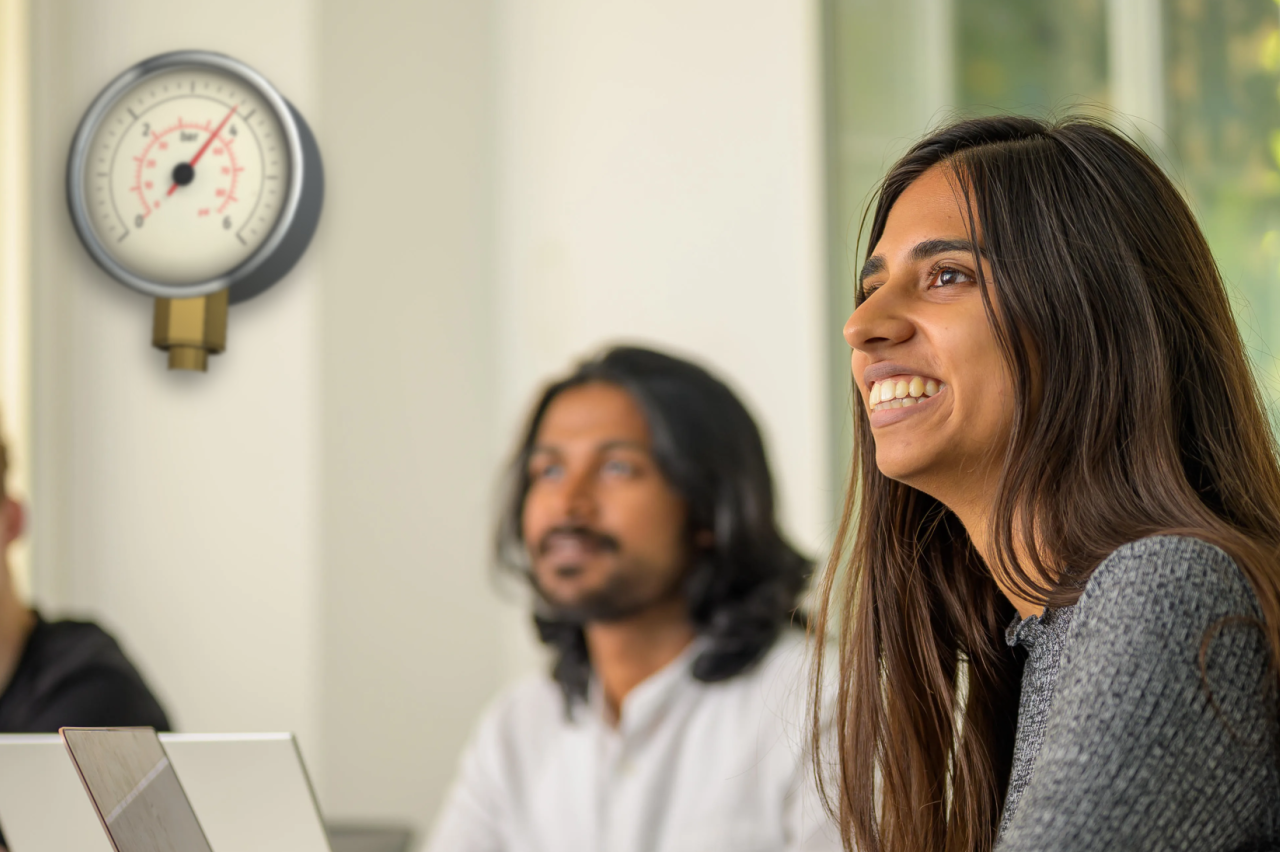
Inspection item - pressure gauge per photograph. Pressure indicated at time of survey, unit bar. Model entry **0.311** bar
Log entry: **3.8** bar
